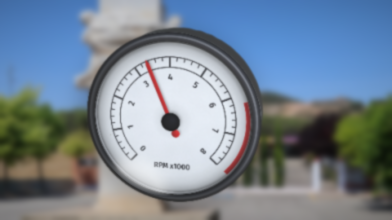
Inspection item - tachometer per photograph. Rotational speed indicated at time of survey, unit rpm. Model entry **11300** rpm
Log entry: **3400** rpm
